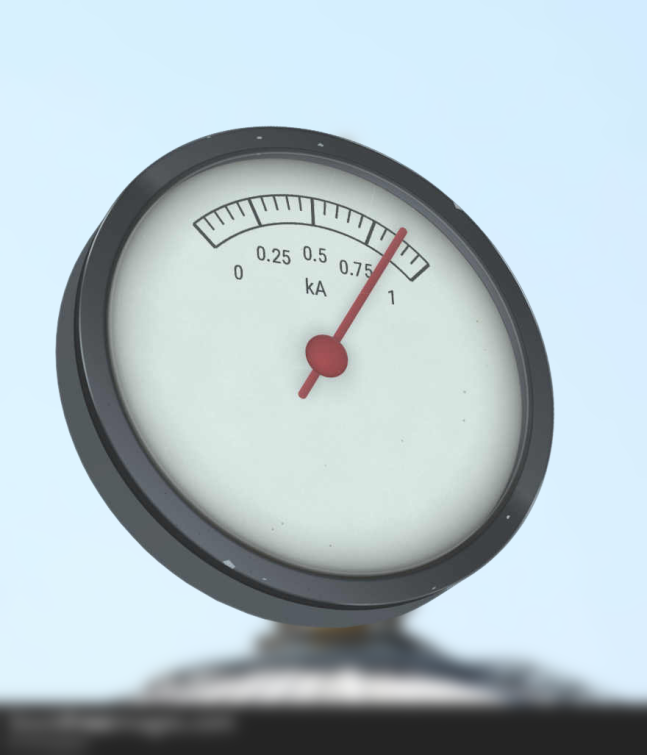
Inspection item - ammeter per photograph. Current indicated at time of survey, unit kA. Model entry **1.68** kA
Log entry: **0.85** kA
